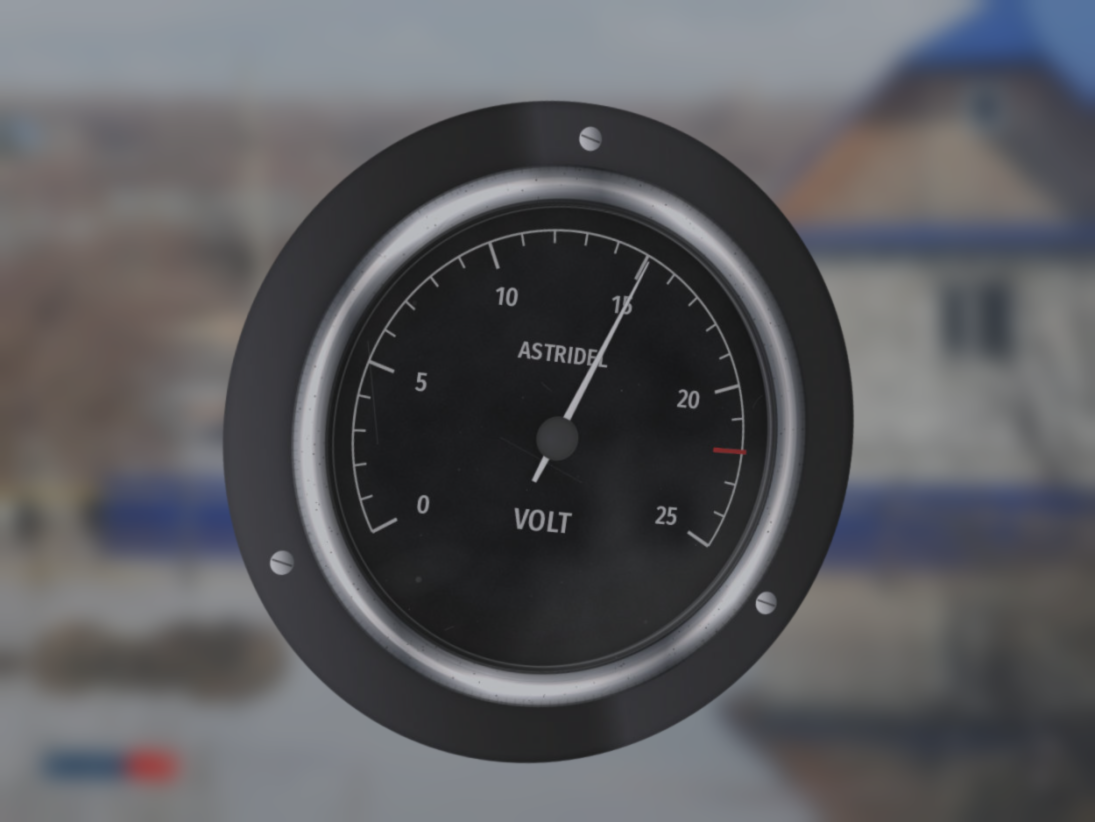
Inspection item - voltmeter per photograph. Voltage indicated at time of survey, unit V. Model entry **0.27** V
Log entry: **15** V
